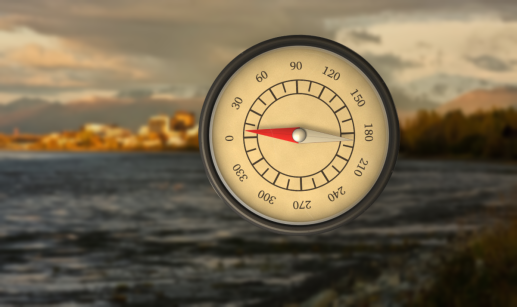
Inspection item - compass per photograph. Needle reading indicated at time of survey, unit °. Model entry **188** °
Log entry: **7.5** °
